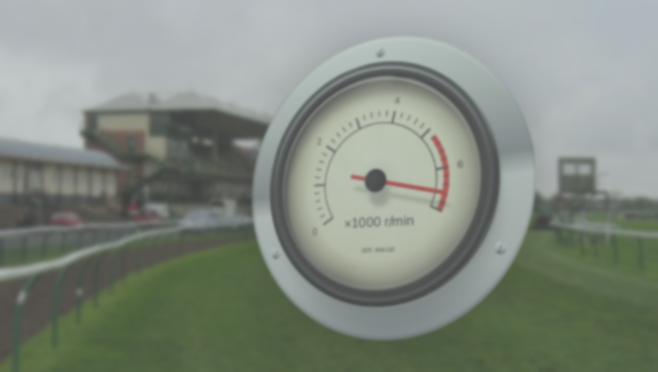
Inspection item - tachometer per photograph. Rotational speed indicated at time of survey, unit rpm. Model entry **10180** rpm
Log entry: **6600** rpm
